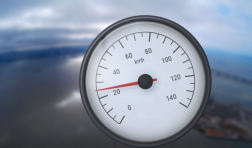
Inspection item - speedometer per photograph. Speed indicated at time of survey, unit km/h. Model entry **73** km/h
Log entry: **25** km/h
